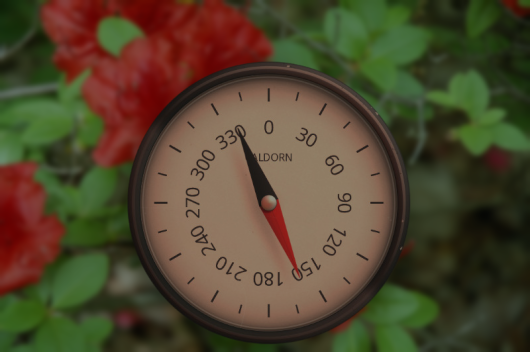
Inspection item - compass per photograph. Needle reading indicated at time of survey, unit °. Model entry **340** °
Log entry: **157.5** °
